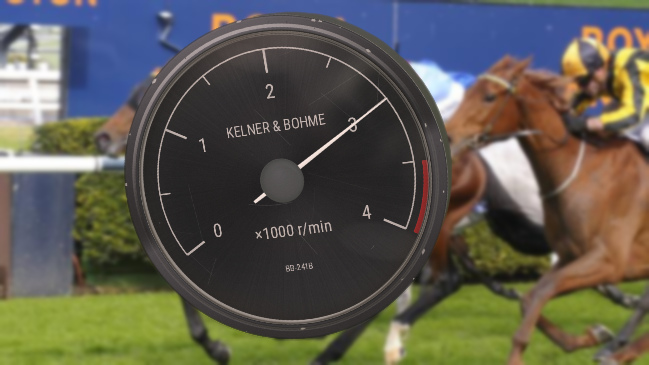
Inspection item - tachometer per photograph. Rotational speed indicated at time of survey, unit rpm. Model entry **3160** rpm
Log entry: **3000** rpm
